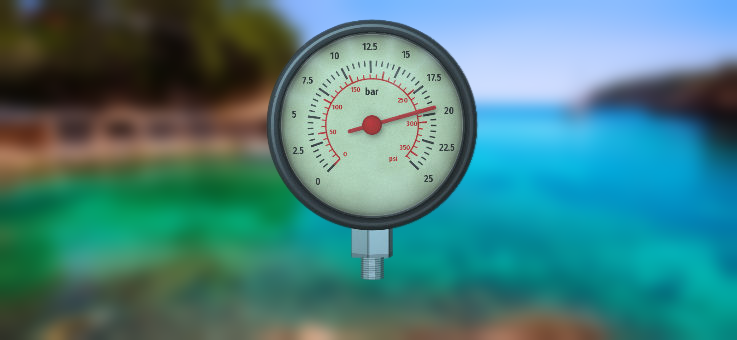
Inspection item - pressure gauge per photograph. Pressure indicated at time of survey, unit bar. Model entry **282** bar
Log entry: **19.5** bar
